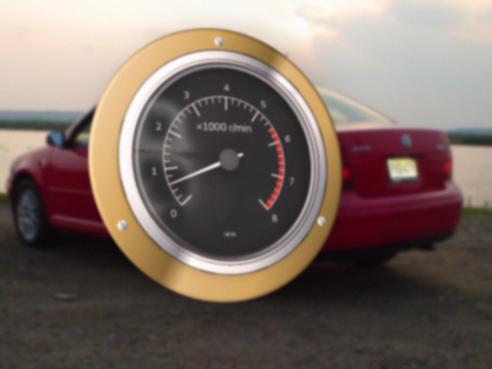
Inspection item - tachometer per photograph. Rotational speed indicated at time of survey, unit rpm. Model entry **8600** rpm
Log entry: **600** rpm
